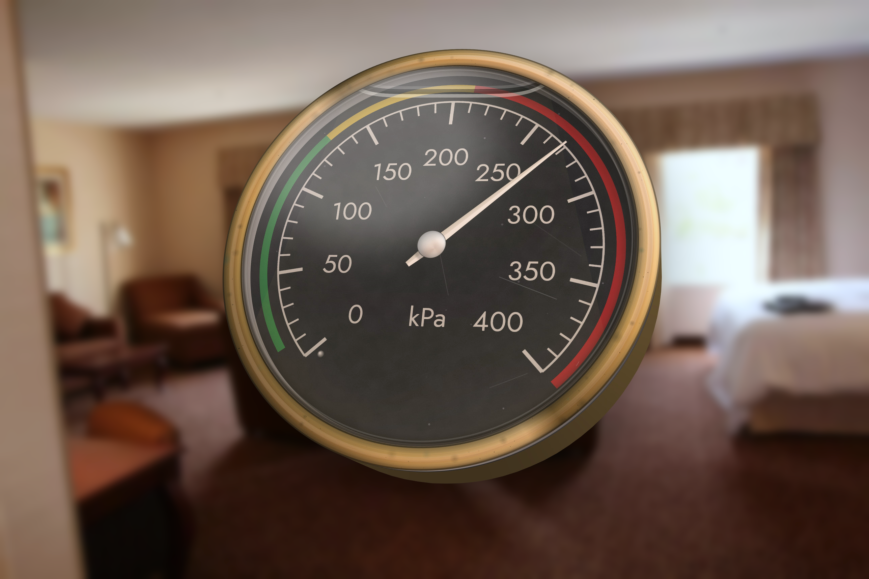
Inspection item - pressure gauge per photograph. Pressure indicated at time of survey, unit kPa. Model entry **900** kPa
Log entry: **270** kPa
